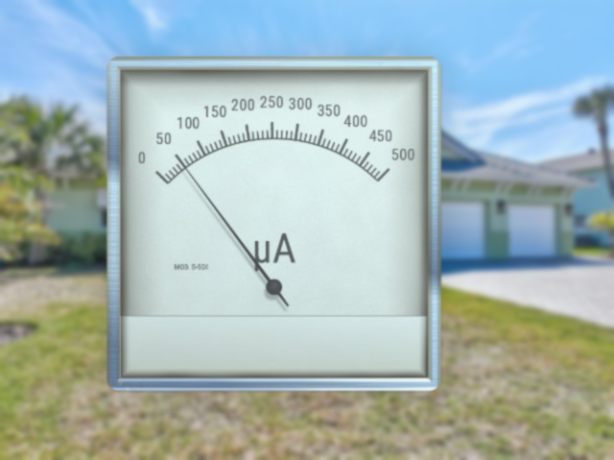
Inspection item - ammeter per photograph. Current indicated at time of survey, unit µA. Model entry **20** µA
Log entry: **50** µA
